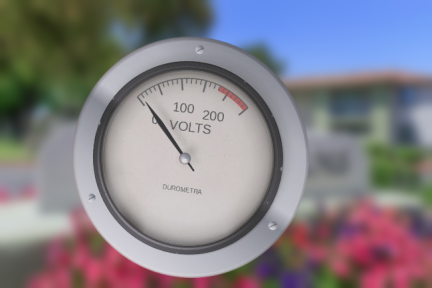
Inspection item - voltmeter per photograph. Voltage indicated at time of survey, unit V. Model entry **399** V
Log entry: **10** V
